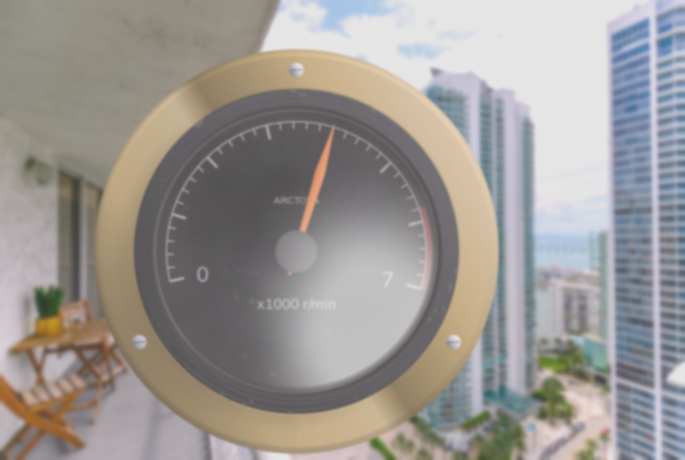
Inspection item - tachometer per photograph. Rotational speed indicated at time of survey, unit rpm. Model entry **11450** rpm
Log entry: **4000** rpm
